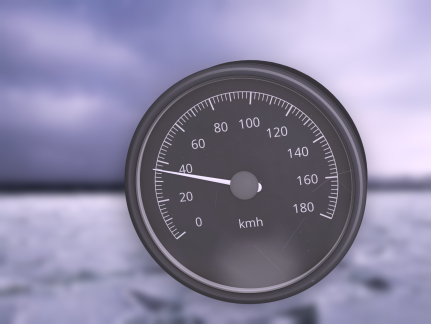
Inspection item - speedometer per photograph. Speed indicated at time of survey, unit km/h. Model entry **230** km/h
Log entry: **36** km/h
